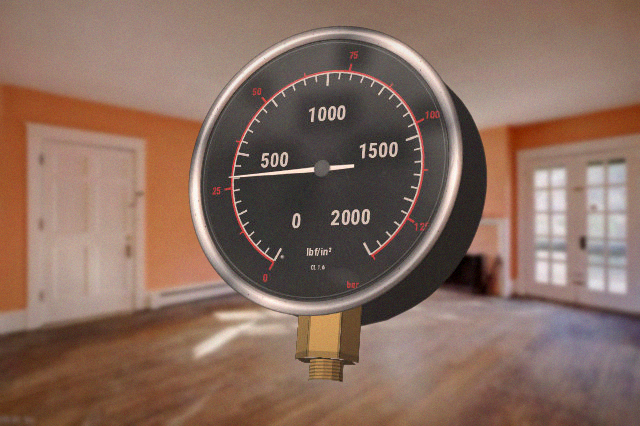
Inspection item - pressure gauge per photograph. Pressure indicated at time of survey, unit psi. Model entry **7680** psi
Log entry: **400** psi
